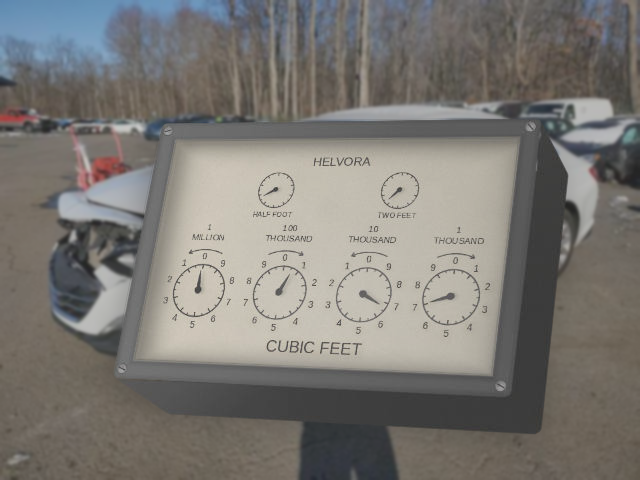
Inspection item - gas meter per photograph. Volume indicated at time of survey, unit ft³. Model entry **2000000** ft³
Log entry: **6700** ft³
